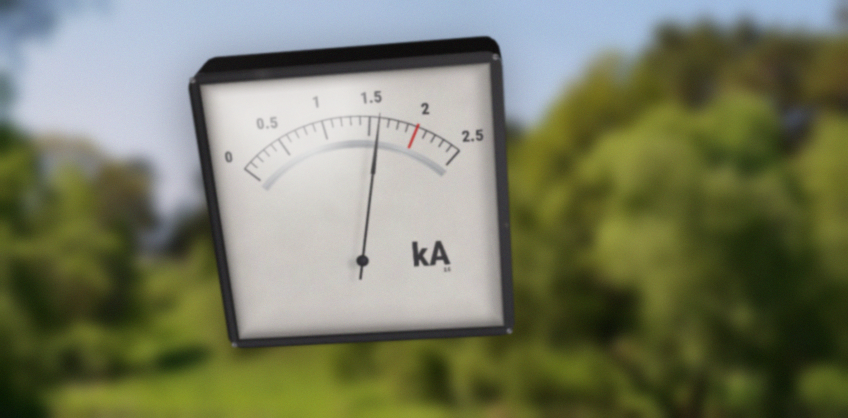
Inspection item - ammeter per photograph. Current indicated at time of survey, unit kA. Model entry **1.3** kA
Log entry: **1.6** kA
